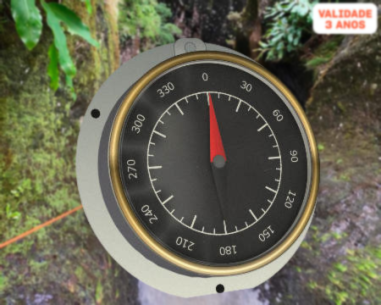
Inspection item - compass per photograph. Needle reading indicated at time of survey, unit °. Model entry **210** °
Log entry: **0** °
